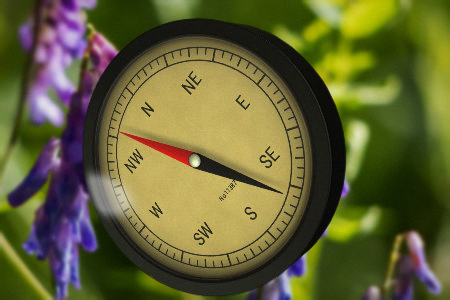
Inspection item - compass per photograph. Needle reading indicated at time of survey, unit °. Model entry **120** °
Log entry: **335** °
